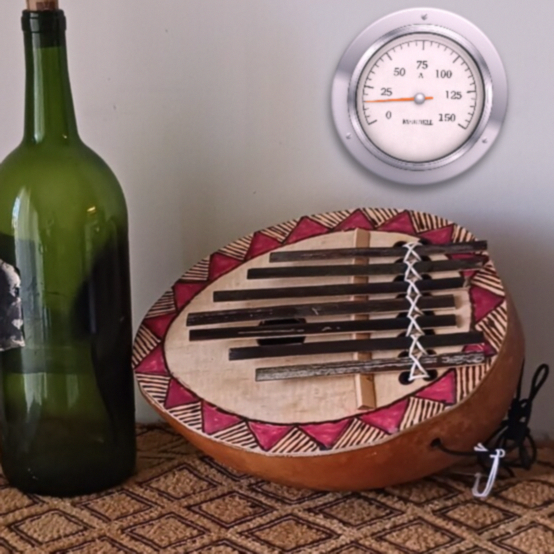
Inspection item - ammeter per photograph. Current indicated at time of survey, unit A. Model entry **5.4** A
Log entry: **15** A
